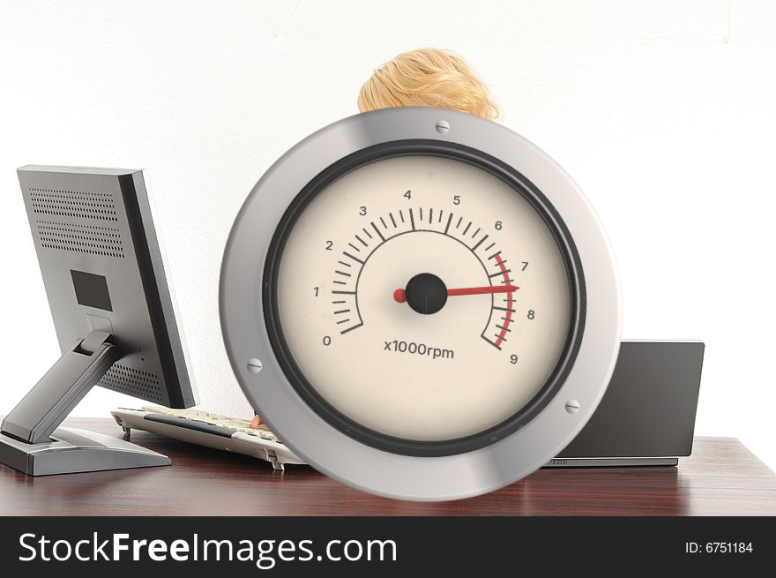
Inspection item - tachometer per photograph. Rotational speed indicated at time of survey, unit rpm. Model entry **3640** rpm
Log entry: **7500** rpm
